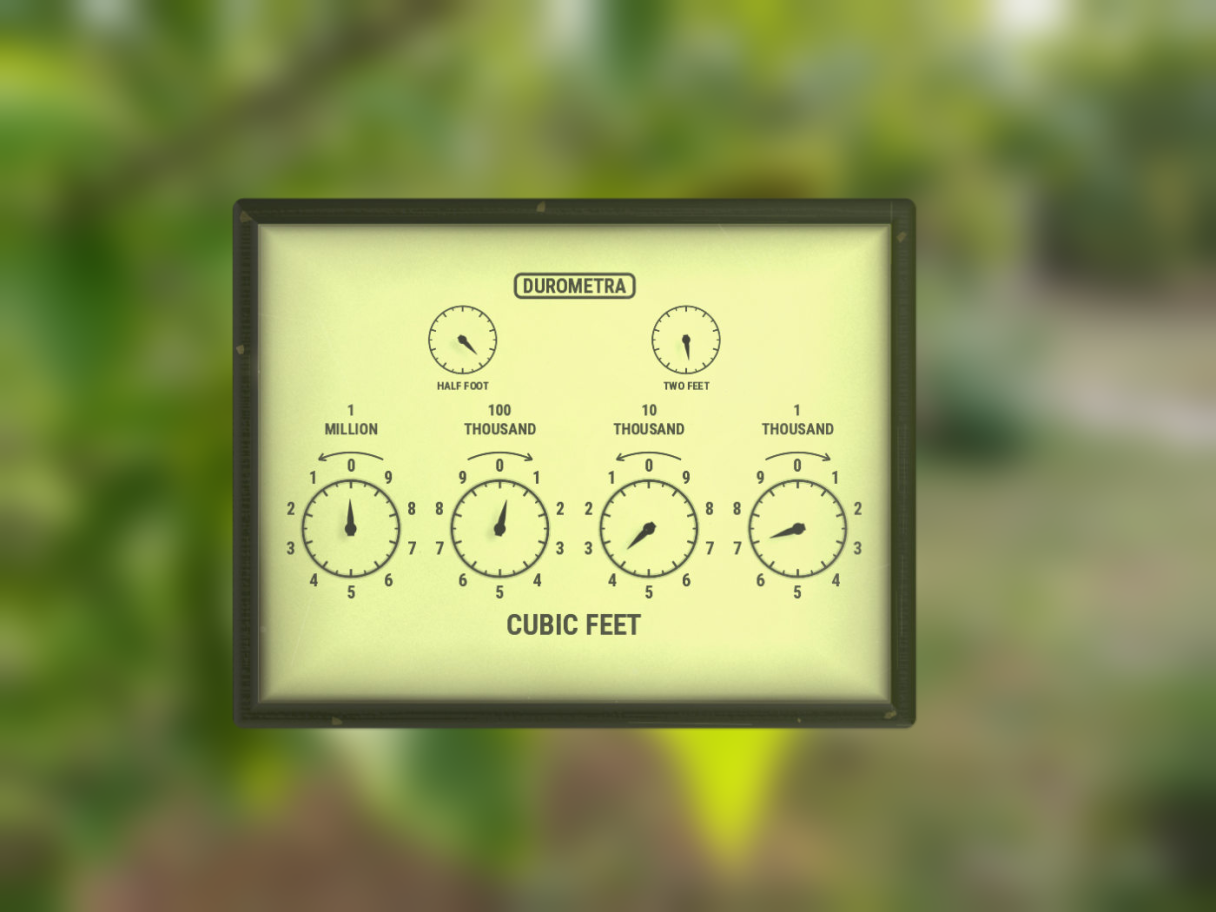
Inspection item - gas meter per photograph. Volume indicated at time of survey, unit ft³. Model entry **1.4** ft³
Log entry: **3700** ft³
